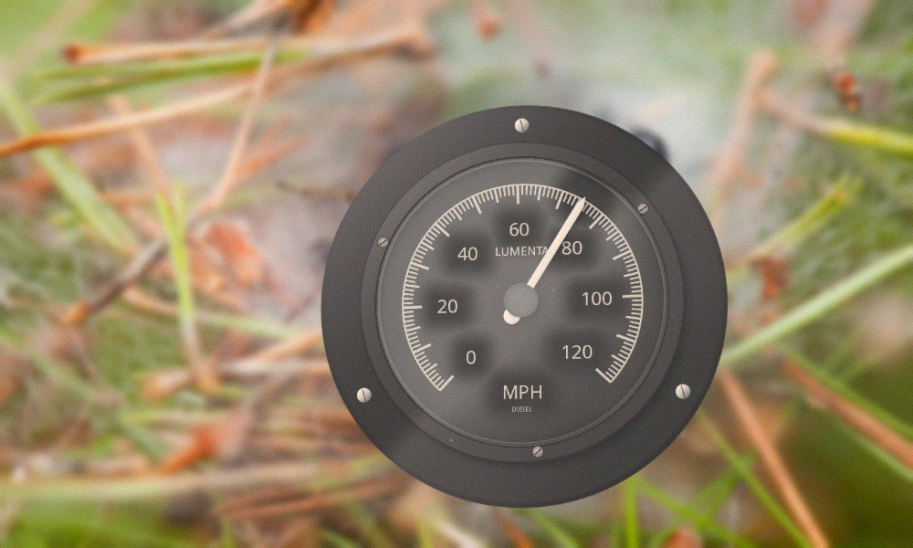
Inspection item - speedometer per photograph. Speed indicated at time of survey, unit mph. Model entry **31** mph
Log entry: **75** mph
